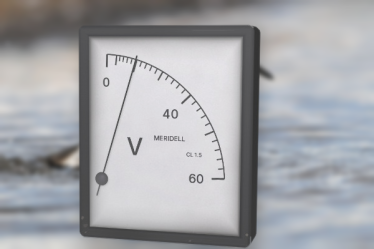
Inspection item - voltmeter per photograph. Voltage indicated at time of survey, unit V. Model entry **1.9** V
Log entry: **20** V
